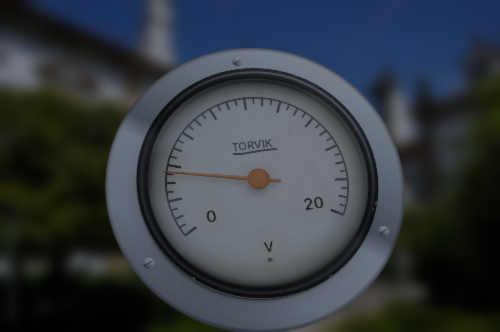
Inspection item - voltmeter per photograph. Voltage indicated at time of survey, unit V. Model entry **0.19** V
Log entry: **3.5** V
